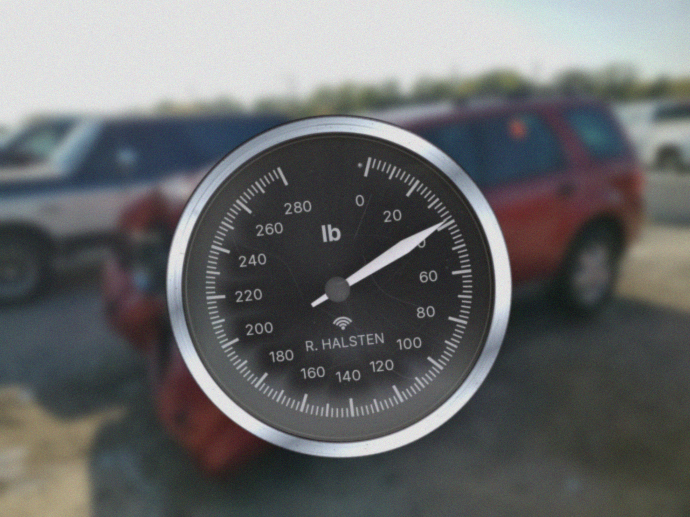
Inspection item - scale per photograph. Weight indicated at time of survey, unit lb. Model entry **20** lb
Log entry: **38** lb
